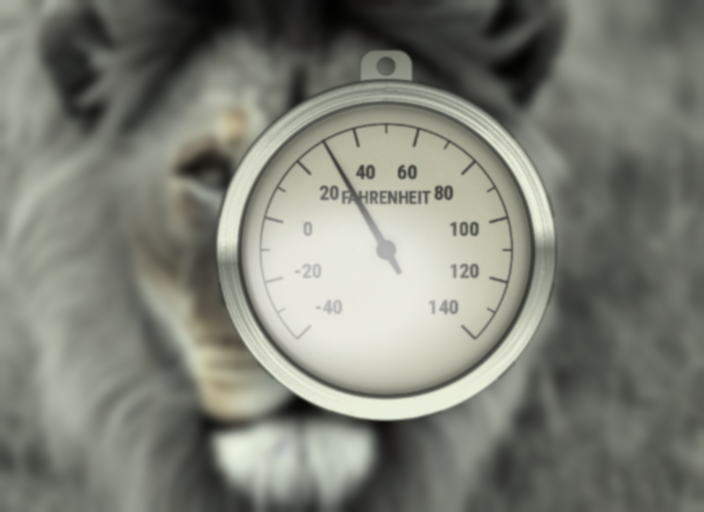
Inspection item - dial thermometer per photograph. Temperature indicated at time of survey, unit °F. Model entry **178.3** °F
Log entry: **30** °F
